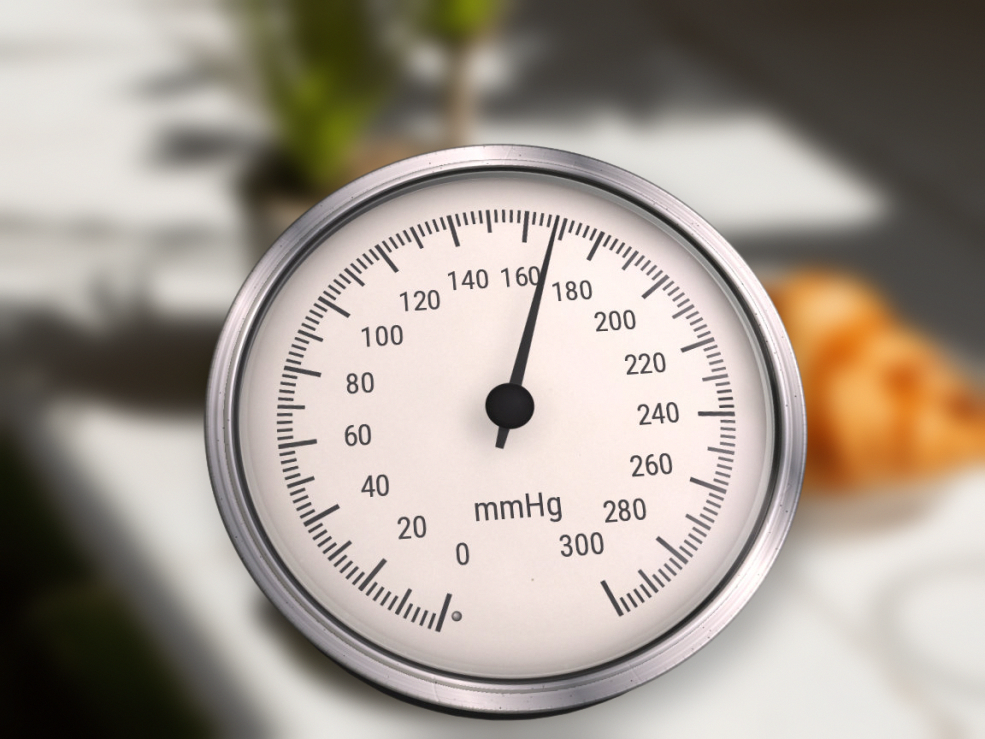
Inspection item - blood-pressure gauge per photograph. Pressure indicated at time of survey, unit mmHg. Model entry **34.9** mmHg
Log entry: **168** mmHg
